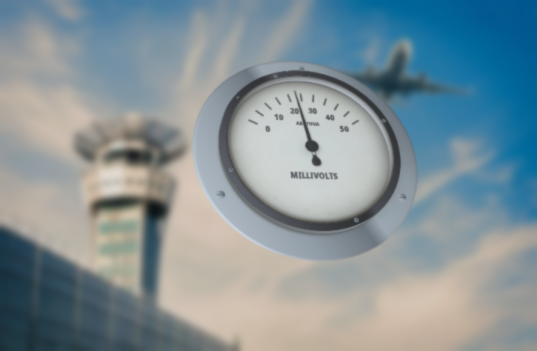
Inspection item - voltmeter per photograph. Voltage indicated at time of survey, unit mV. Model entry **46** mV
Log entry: **22.5** mV
